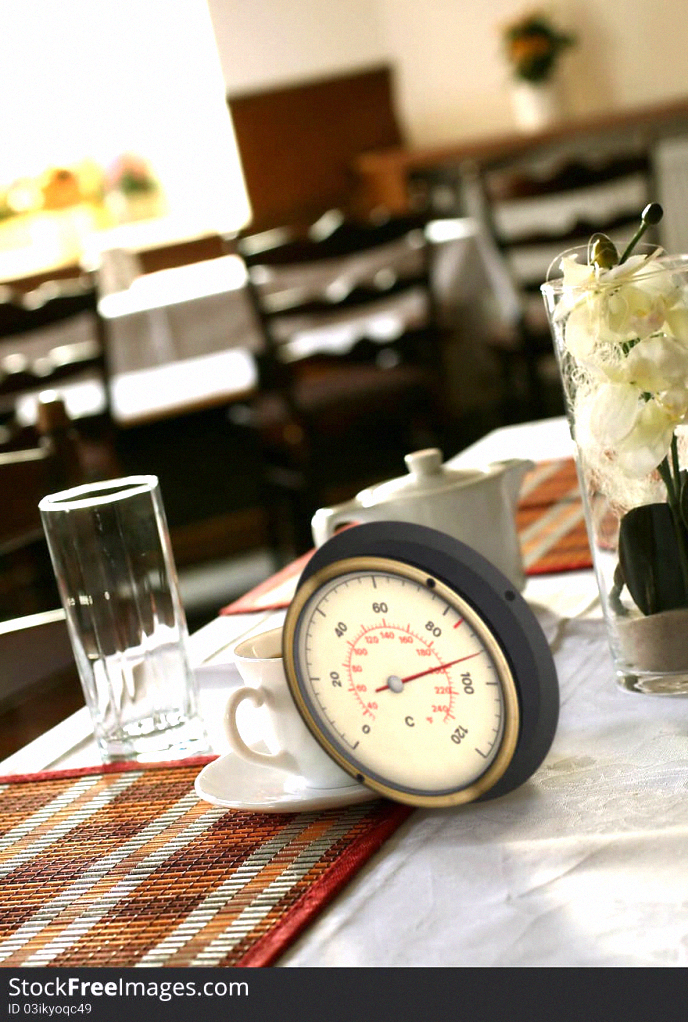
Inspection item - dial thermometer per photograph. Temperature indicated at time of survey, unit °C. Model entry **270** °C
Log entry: **92** °C
